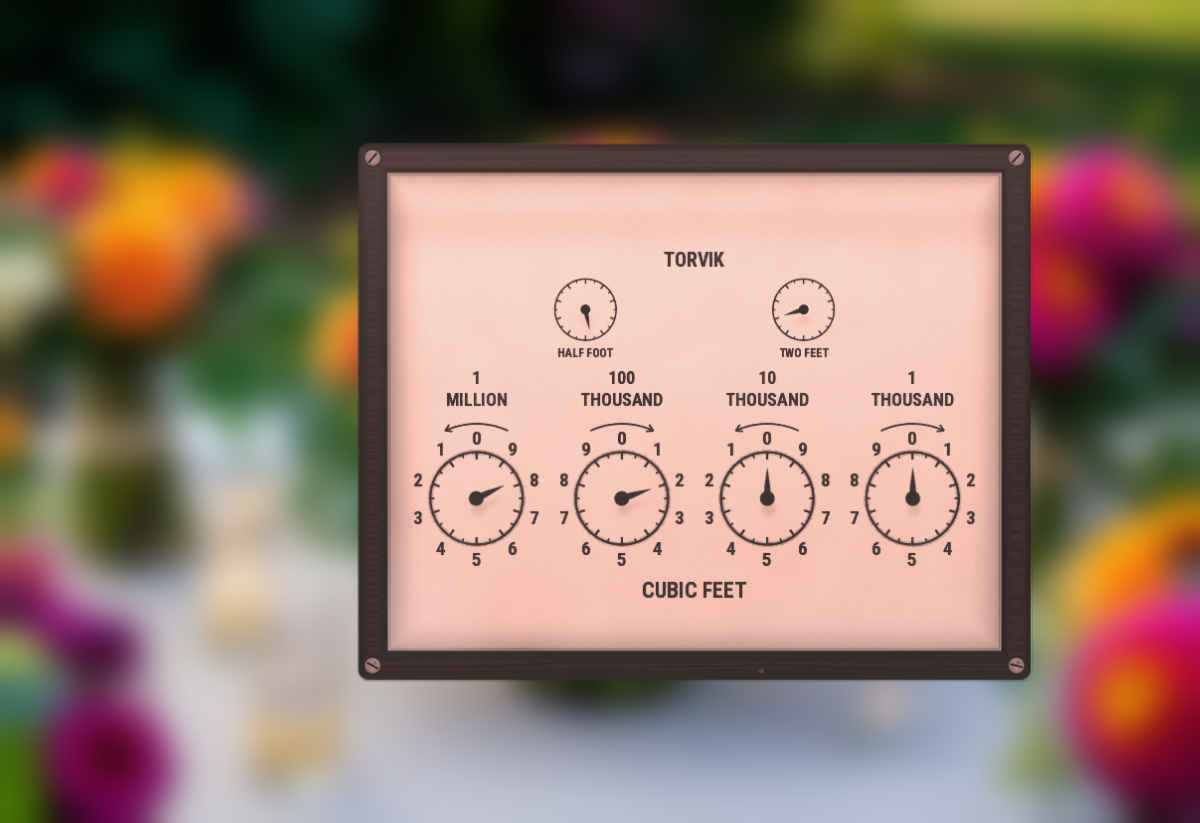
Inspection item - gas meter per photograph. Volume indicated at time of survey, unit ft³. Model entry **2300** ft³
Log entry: **820000** ft³
